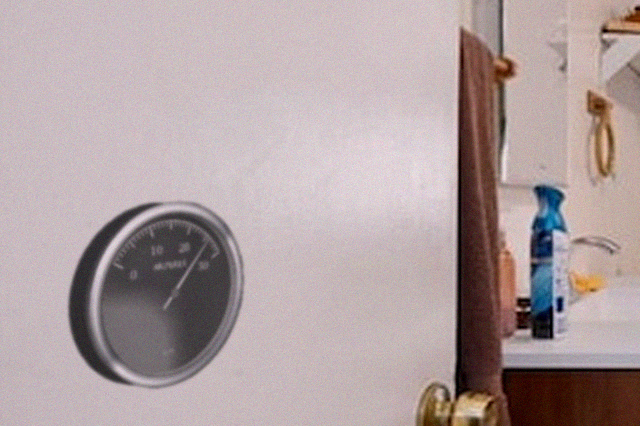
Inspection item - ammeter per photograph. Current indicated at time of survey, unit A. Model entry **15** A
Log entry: **25** A
